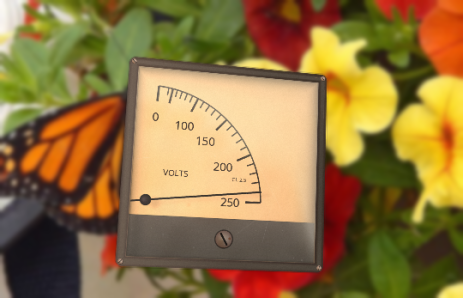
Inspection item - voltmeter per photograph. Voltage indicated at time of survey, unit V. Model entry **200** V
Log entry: **240** V
